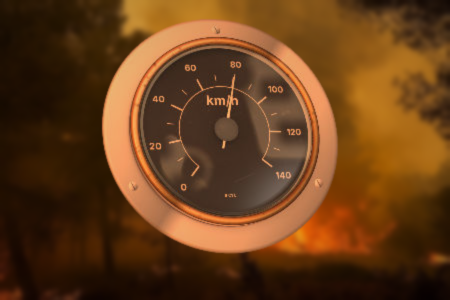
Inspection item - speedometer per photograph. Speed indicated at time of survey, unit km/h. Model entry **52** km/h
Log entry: **80** km/h
